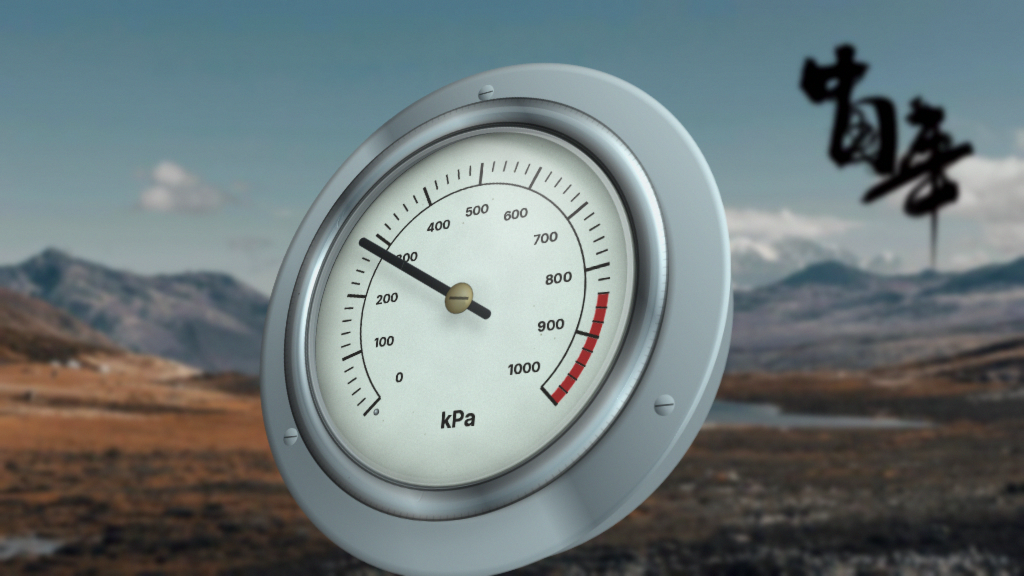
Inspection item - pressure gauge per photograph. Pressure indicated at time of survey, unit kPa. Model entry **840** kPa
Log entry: **280** kPa
